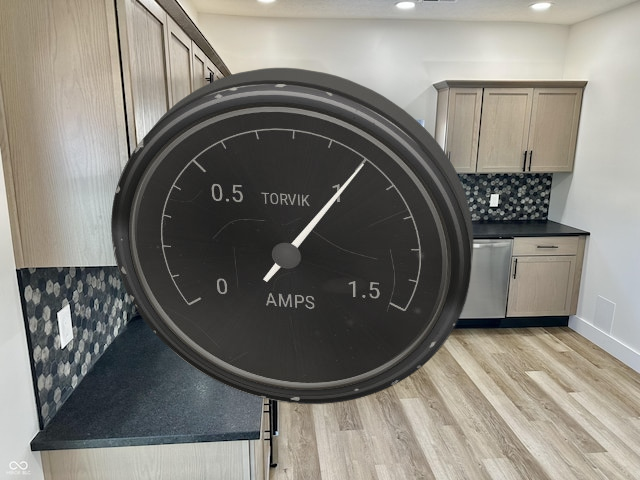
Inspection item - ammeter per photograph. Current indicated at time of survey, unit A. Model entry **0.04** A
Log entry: **1** A
